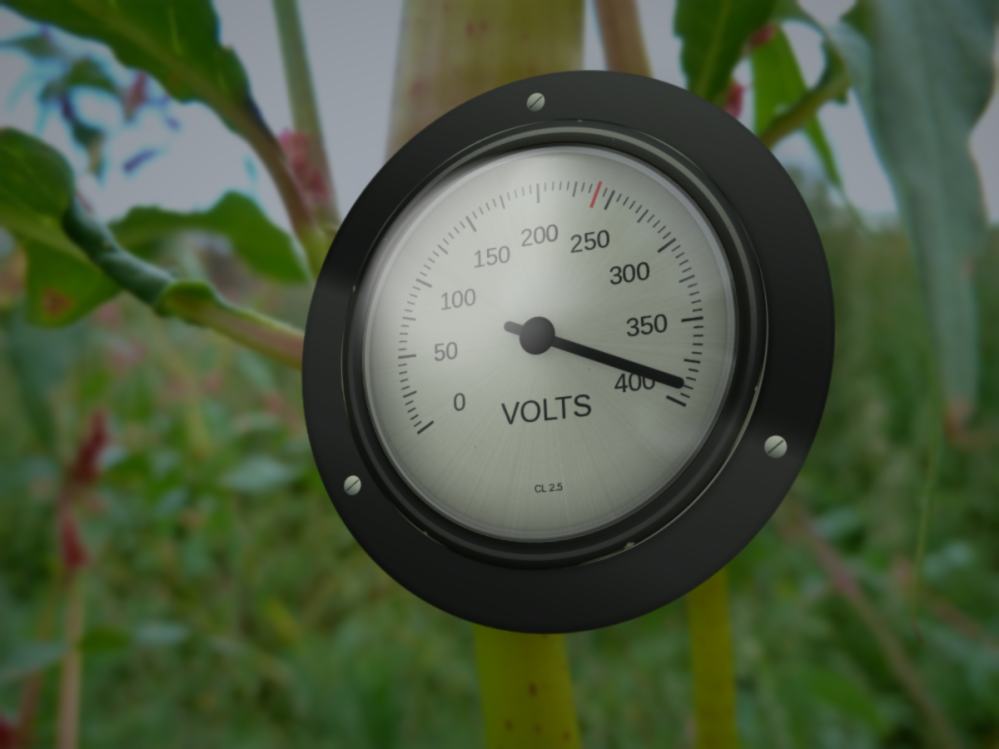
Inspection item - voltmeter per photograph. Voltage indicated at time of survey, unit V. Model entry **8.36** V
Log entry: **390** V
